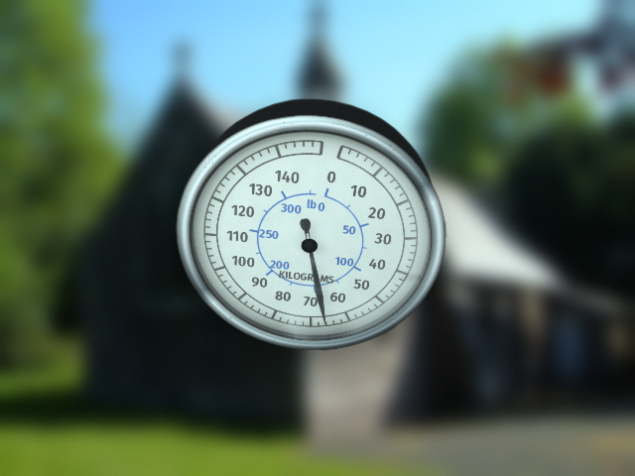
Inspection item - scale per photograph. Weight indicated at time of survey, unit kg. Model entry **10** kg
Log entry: **66** kg
